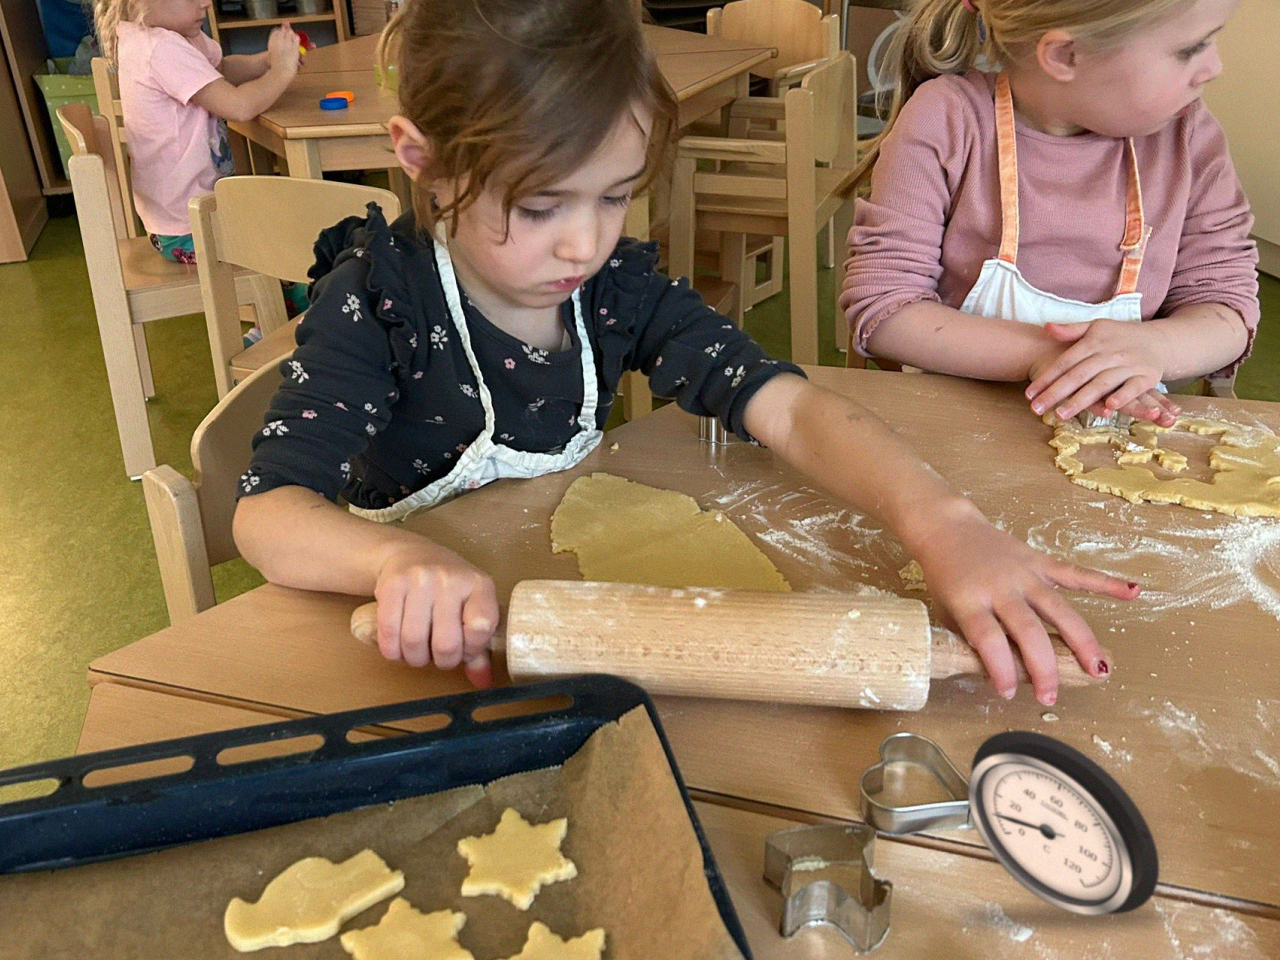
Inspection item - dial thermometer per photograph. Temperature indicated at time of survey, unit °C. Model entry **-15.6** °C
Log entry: **10** °C
